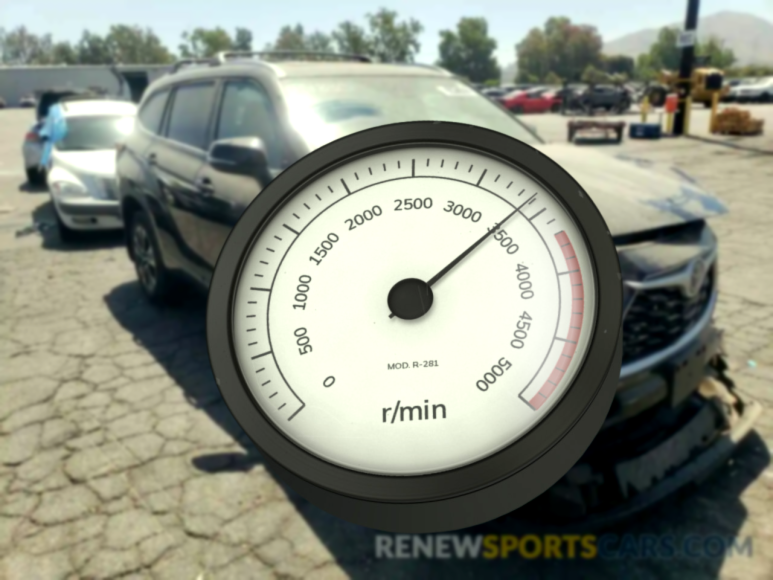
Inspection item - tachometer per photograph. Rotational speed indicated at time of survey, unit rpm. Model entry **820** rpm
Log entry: **3400** rpm
